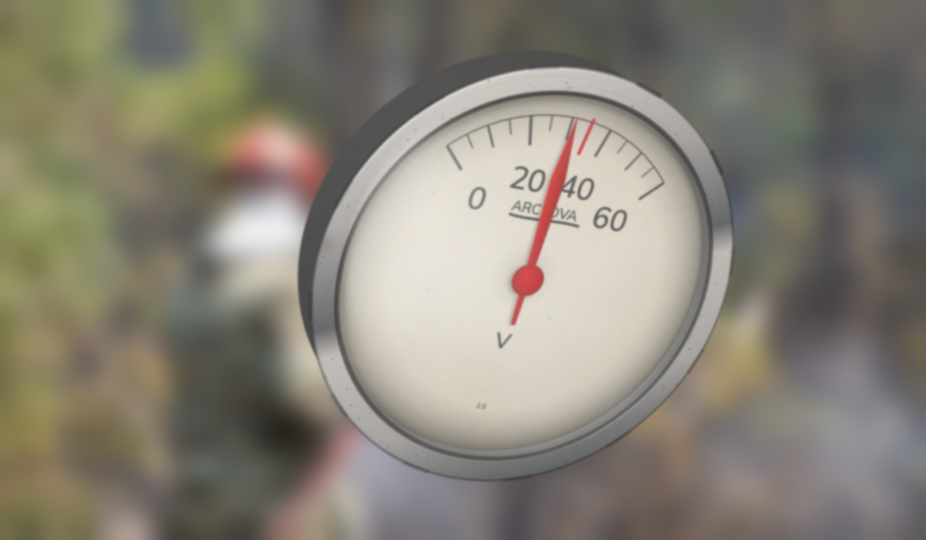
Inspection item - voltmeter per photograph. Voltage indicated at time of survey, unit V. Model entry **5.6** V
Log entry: **30** V
